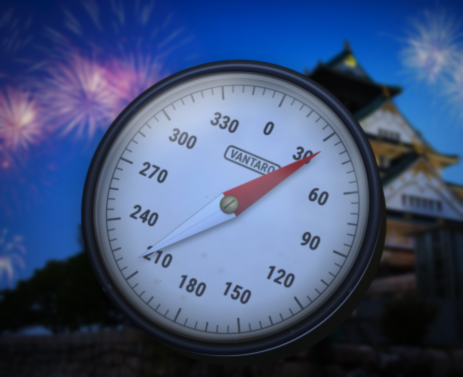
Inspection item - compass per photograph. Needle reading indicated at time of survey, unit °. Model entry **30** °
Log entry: **35** °
